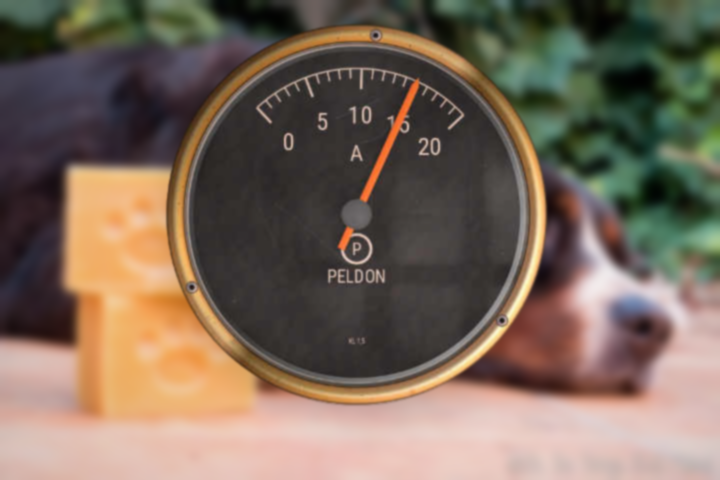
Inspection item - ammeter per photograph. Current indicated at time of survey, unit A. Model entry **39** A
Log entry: **15** A
